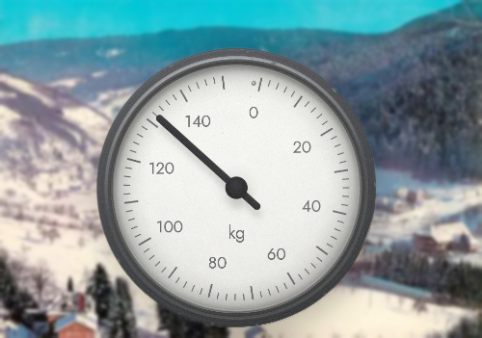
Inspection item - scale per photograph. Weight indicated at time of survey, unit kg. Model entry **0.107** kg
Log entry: **132** kg
